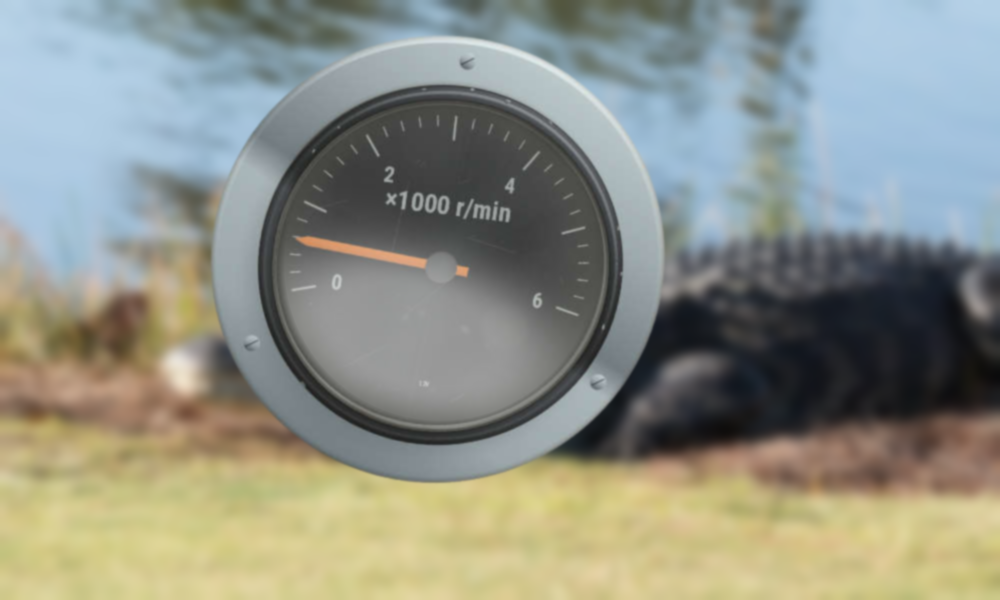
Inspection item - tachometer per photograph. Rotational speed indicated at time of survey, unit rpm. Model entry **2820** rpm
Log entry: **600** rpm
